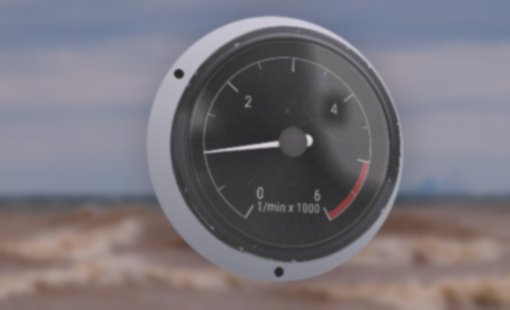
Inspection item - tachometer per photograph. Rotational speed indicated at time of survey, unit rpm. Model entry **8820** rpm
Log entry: **1000** rpm
